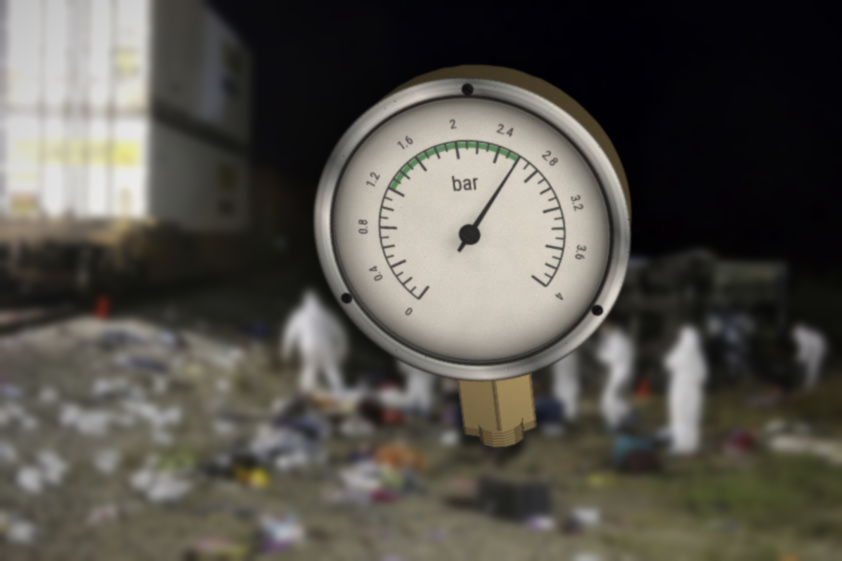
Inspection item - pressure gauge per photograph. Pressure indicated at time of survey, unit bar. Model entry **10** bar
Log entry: **2.6** bar
